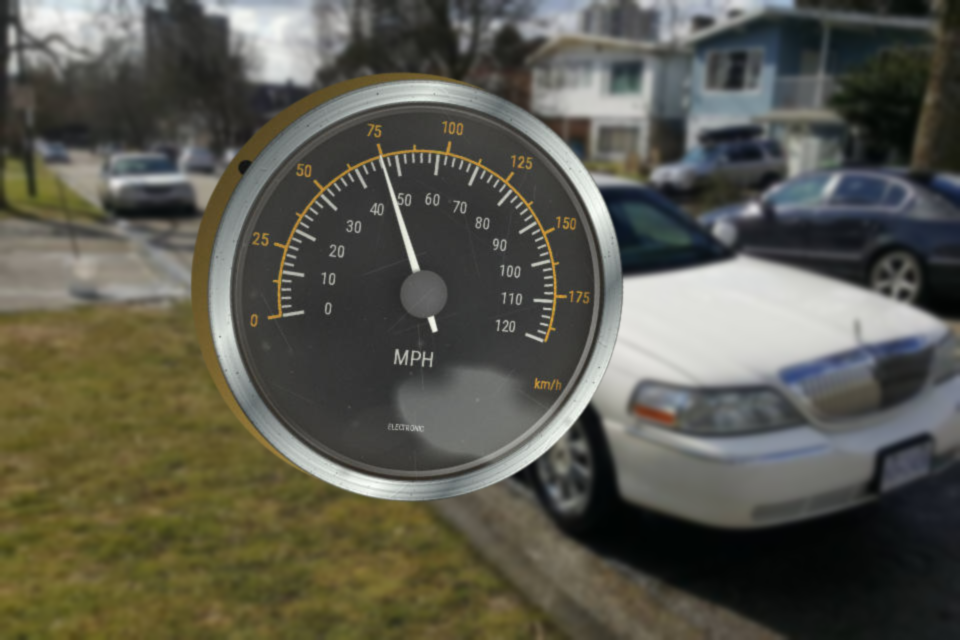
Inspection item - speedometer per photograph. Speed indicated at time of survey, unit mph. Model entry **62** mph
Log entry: **46** mph
